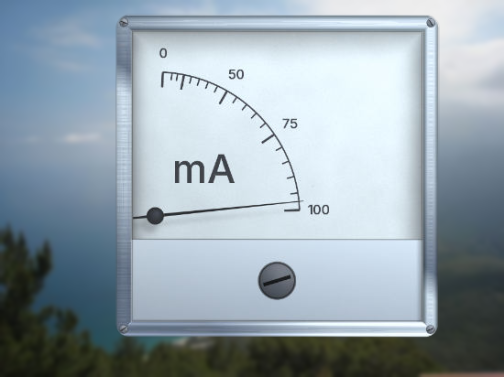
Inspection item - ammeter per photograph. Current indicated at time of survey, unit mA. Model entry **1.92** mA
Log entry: **97.5** mA
